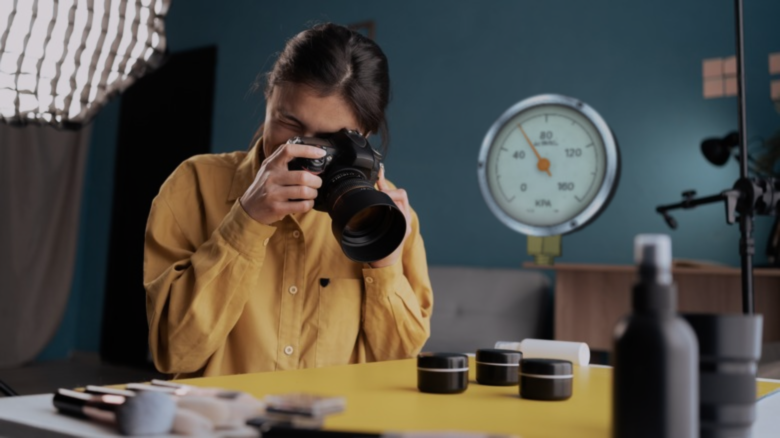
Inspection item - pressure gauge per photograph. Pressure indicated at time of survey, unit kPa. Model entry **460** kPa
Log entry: **60** kPa
